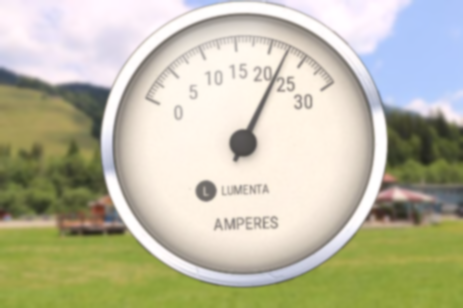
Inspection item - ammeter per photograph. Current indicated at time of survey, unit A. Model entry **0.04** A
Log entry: **22.5** A
